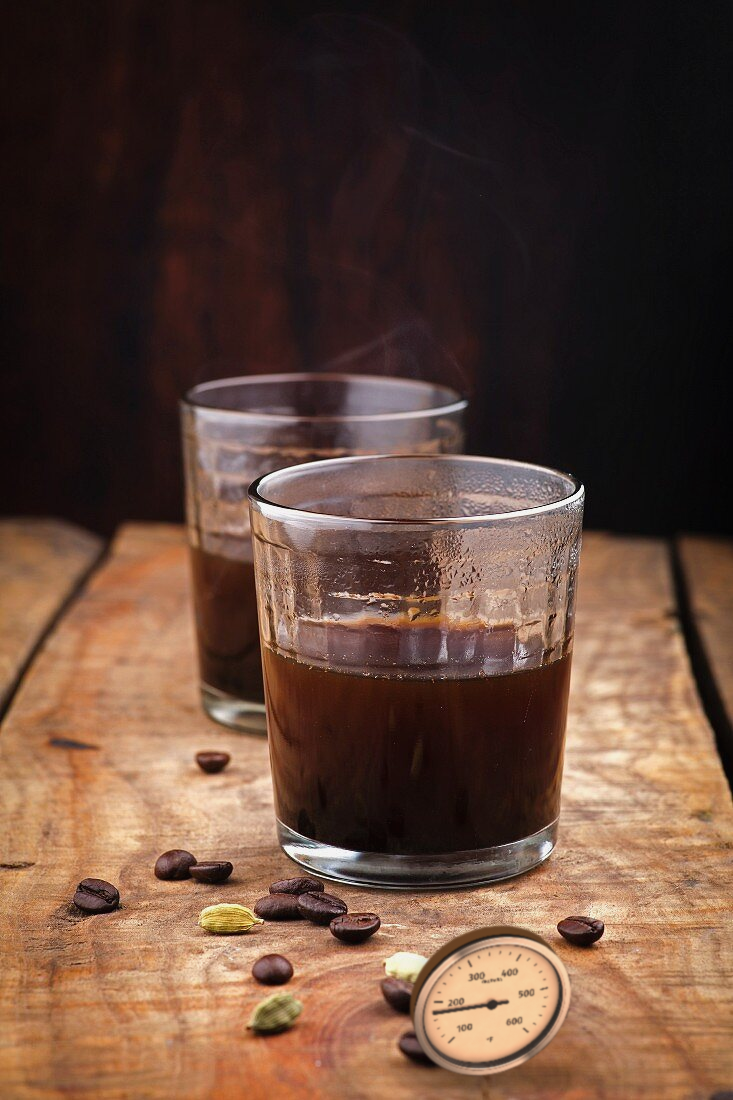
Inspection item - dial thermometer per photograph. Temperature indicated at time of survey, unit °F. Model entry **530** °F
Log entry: **180** °F
